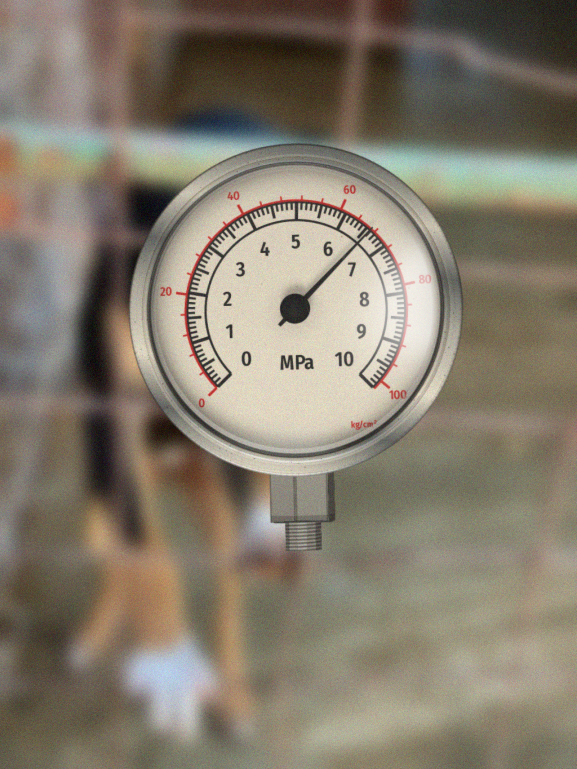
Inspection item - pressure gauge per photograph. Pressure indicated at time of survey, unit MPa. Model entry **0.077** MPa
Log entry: **6.6** MPa
